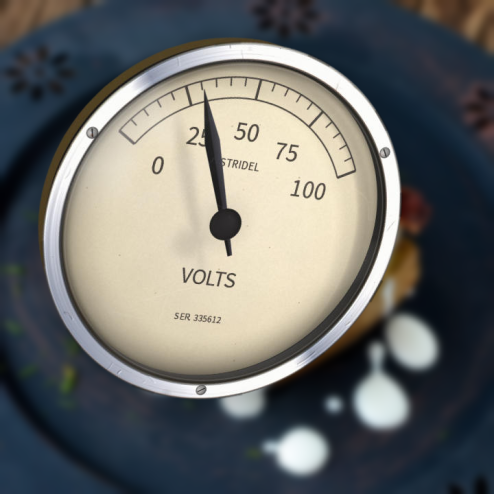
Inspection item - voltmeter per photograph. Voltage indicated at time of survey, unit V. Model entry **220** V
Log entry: **30** V
